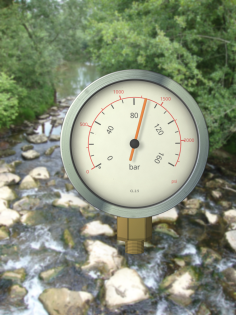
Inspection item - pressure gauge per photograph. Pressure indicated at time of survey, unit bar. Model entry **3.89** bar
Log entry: **90** bar
